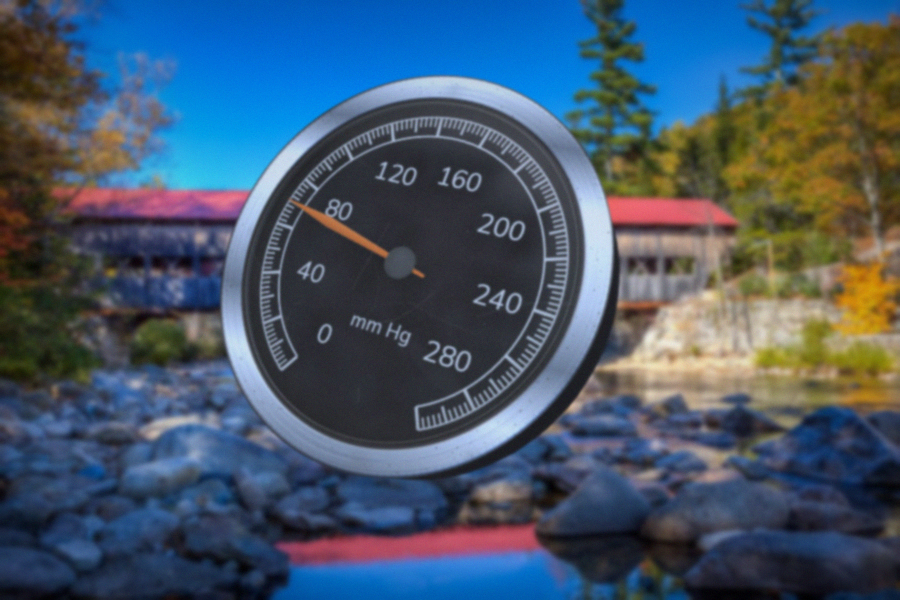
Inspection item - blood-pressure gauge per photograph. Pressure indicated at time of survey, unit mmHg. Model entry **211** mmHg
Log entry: **70** mmHg
